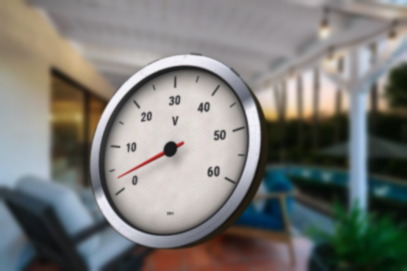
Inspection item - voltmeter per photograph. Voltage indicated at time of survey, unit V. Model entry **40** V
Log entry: **2.5** V
